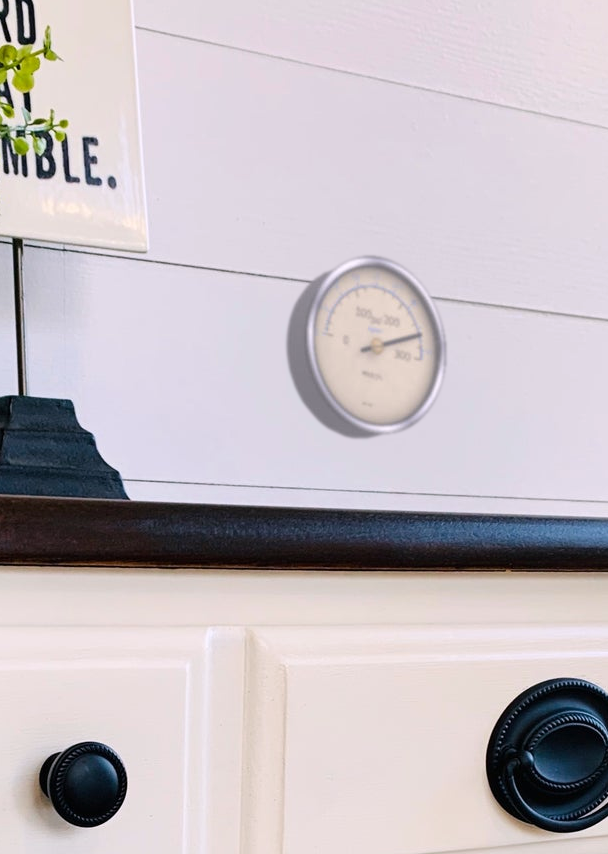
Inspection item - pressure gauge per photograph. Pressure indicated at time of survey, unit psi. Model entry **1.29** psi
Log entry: **260** psi
